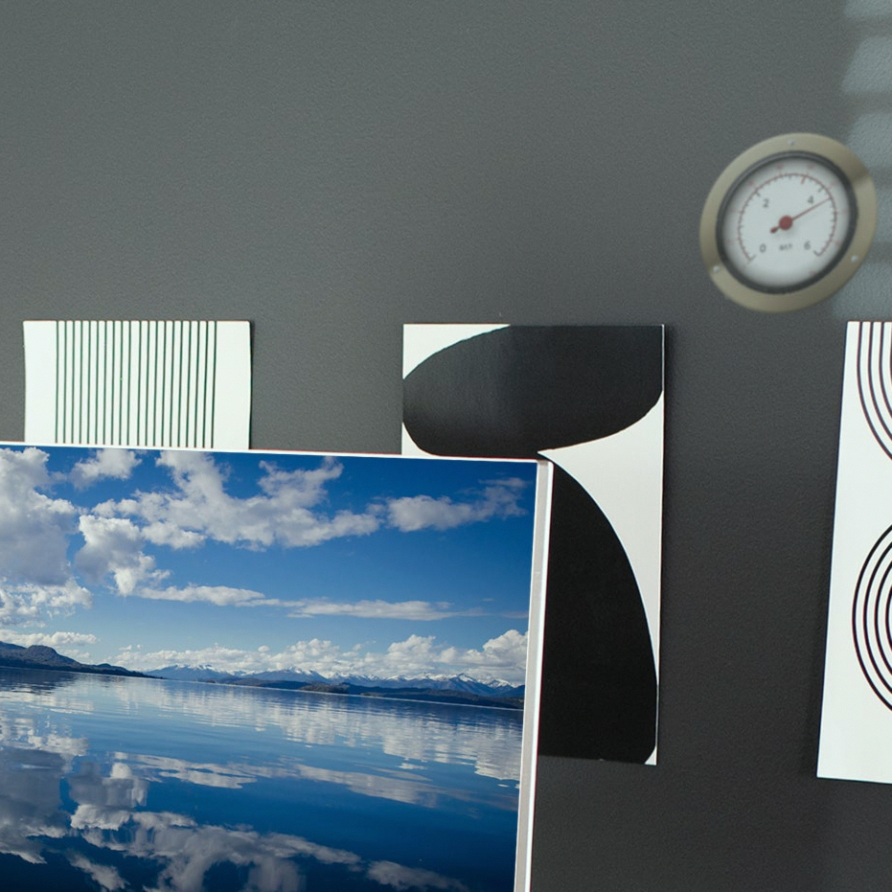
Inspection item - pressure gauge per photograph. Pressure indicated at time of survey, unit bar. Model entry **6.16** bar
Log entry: **4.4** bar
